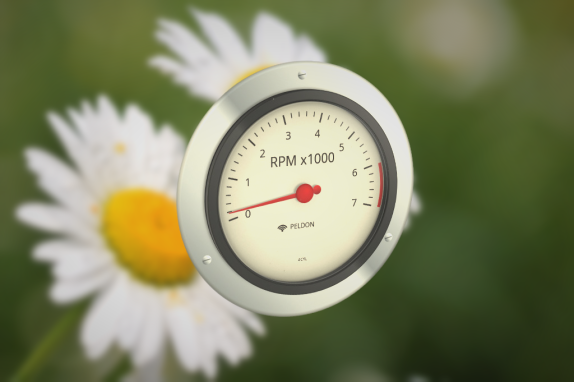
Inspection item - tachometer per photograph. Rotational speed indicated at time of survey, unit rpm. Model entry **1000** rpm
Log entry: **200** rpm
